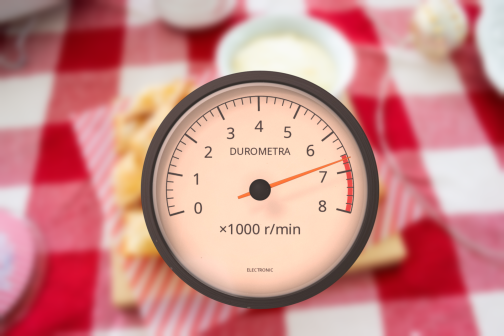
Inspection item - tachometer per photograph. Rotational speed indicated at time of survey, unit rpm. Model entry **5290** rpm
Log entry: **6700** rpm
